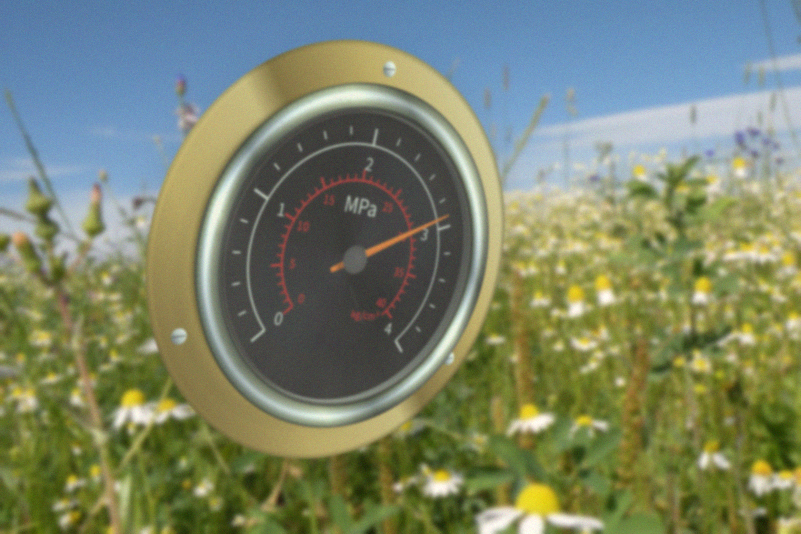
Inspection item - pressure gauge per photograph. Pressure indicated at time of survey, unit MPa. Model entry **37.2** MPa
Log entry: **2.9** MPa
